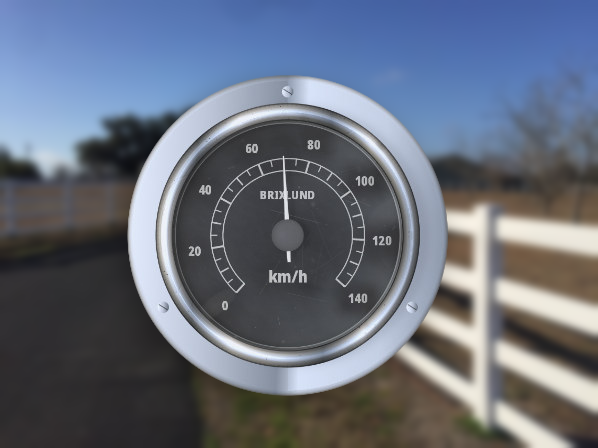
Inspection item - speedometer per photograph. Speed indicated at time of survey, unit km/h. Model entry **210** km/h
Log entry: **70** km/h
